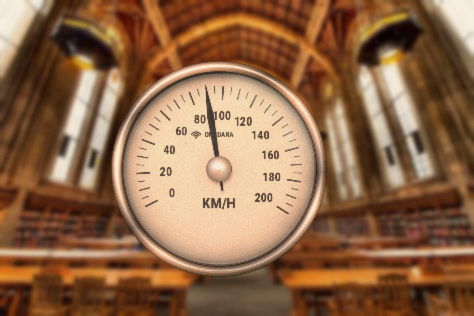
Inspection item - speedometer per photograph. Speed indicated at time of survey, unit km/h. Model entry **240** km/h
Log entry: **90** km/h
